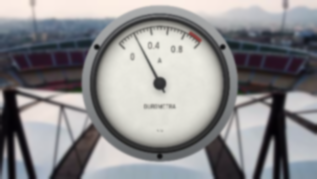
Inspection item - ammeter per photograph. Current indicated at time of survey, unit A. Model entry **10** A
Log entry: **0.2** A
